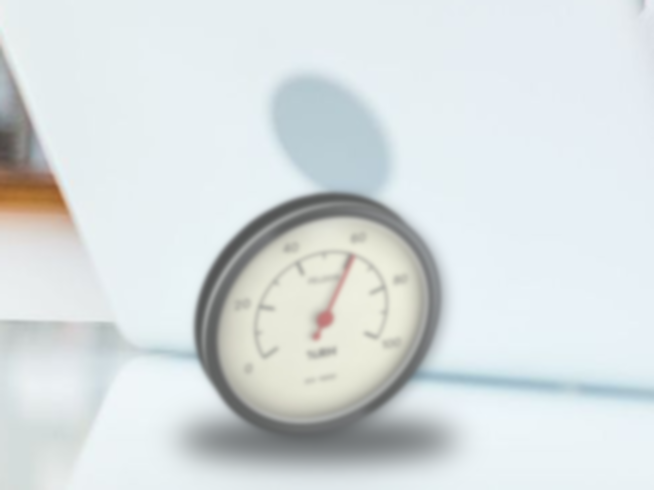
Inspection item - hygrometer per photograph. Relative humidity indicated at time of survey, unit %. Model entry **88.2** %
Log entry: **60** %
